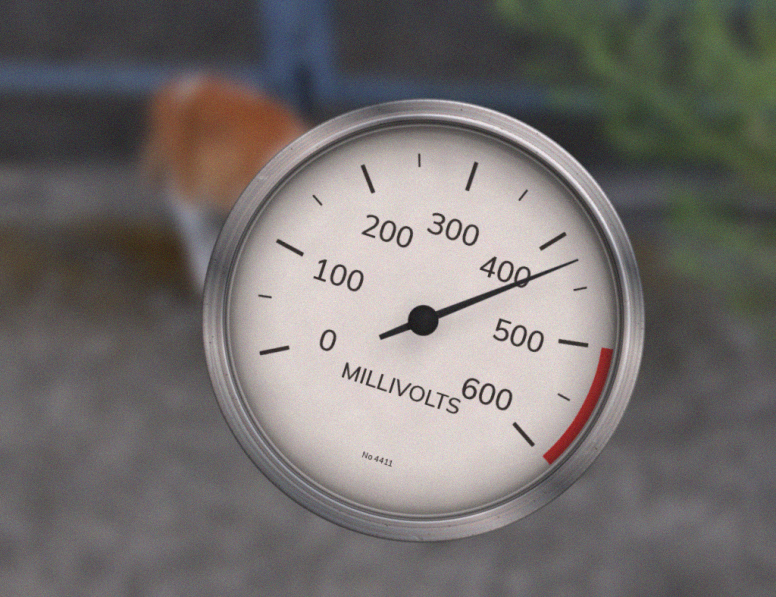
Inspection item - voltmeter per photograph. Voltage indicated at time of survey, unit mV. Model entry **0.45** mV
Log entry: **425** mV
